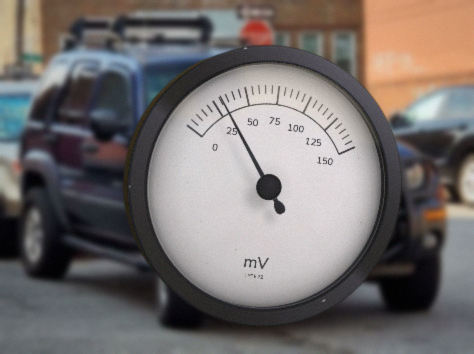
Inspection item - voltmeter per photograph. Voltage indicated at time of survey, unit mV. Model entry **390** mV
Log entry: **30** mV
